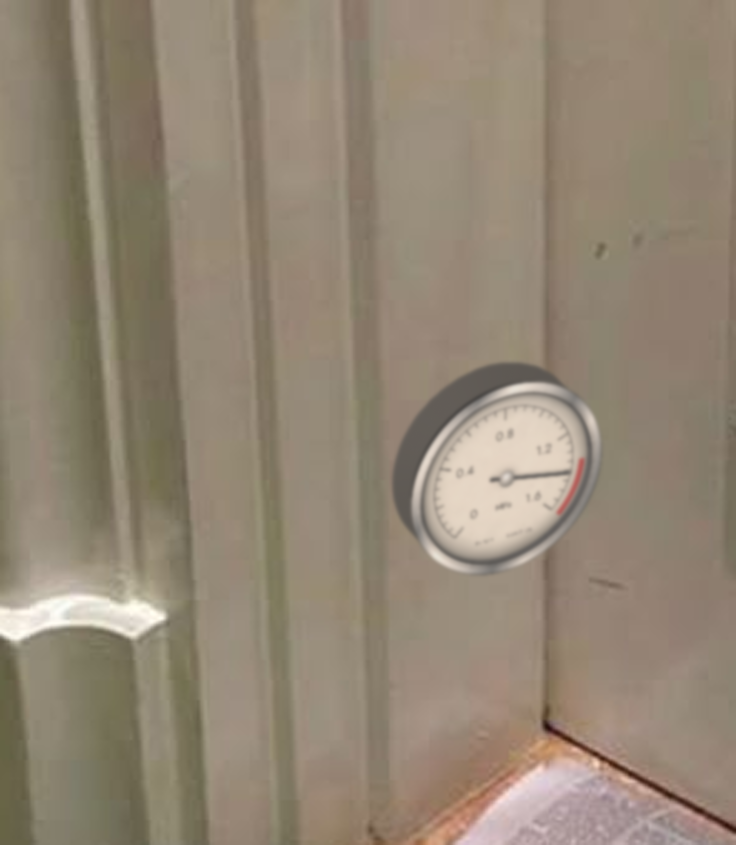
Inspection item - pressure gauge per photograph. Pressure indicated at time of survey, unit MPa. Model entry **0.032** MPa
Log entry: **1.4** MPa
